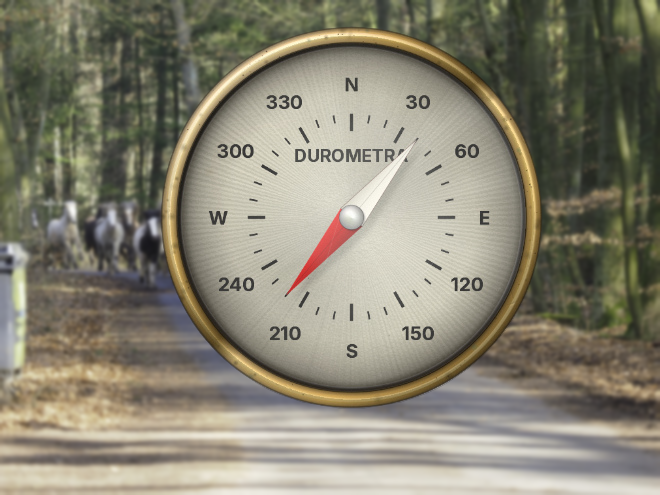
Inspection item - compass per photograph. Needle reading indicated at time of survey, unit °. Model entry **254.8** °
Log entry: **220** °
